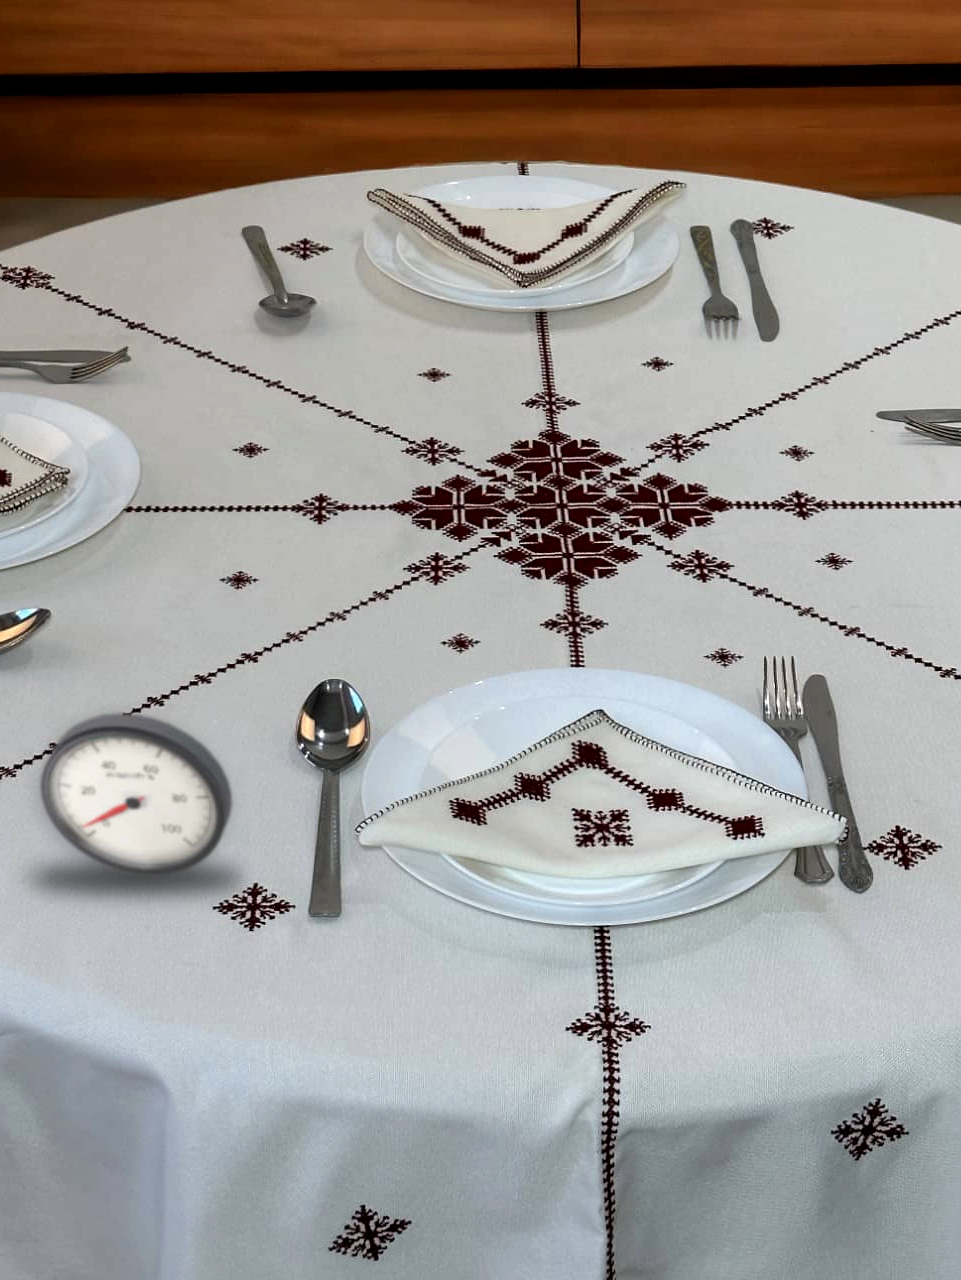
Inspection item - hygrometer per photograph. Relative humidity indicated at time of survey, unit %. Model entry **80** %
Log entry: **4** %
